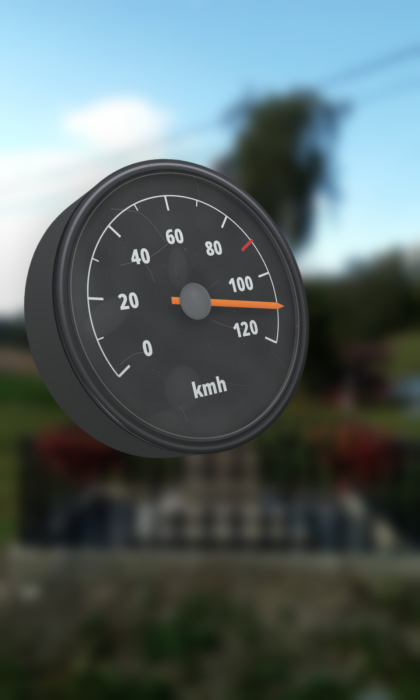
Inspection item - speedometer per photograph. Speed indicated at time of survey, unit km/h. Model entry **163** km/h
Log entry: **110** km/h
